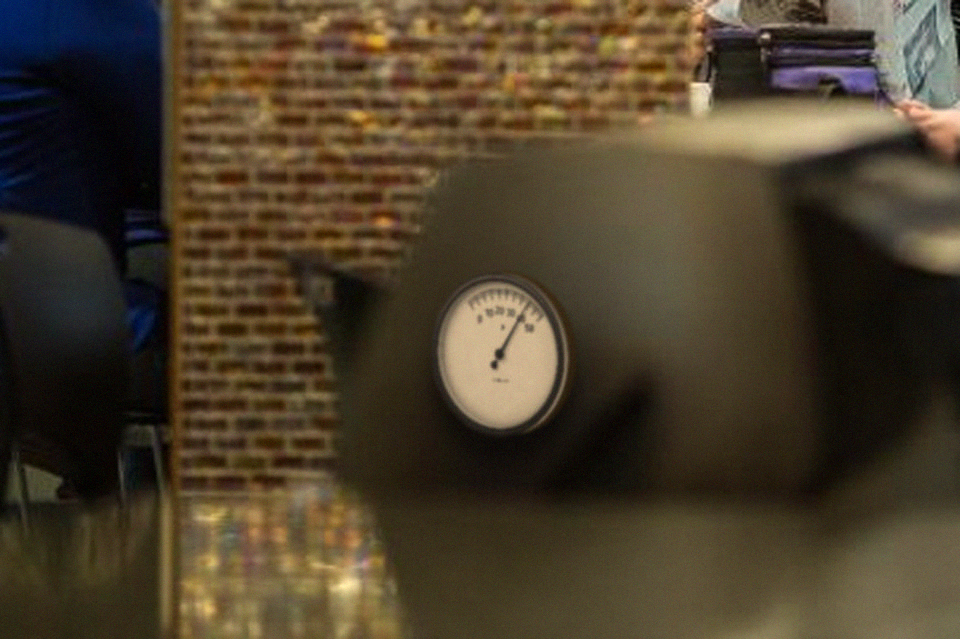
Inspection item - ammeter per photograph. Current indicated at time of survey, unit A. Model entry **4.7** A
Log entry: **40** A
